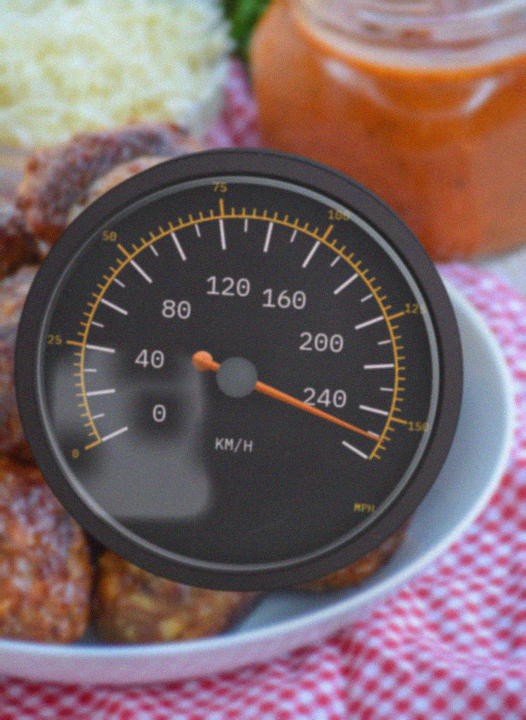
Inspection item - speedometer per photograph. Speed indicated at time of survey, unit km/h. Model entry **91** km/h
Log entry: **250** km/h
